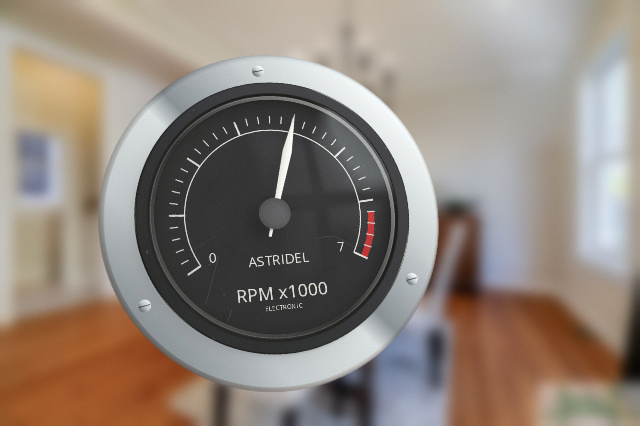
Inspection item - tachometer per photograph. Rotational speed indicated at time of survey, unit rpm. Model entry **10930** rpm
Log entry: **4000** rpm
